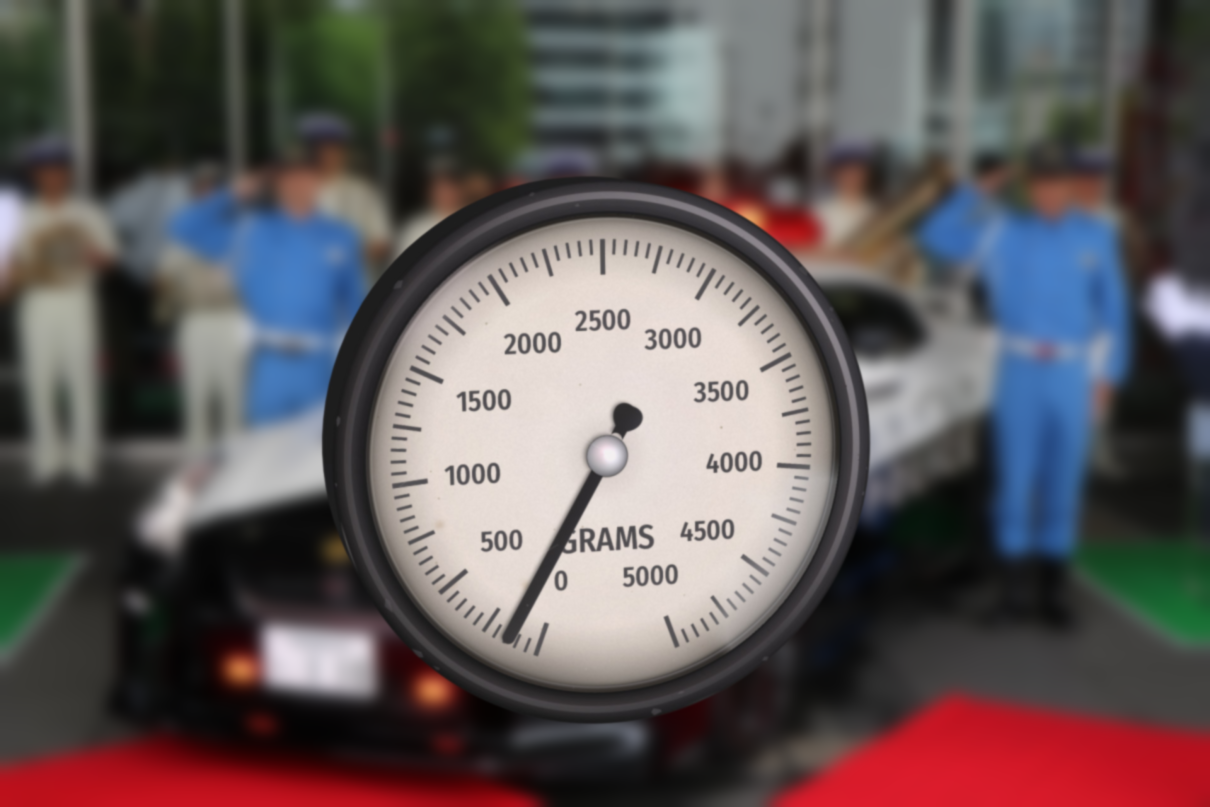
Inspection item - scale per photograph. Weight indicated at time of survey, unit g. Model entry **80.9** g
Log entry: **150** g
